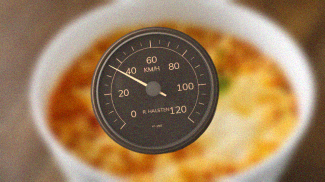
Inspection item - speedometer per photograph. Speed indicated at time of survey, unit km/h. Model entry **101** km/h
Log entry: **35** km/h
